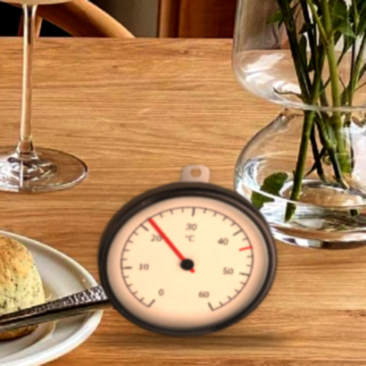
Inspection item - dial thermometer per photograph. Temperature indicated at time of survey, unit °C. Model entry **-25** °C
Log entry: **22** °C
